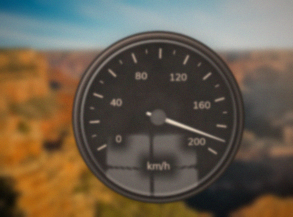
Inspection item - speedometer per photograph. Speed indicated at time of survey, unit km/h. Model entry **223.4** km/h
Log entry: **190** km/h
